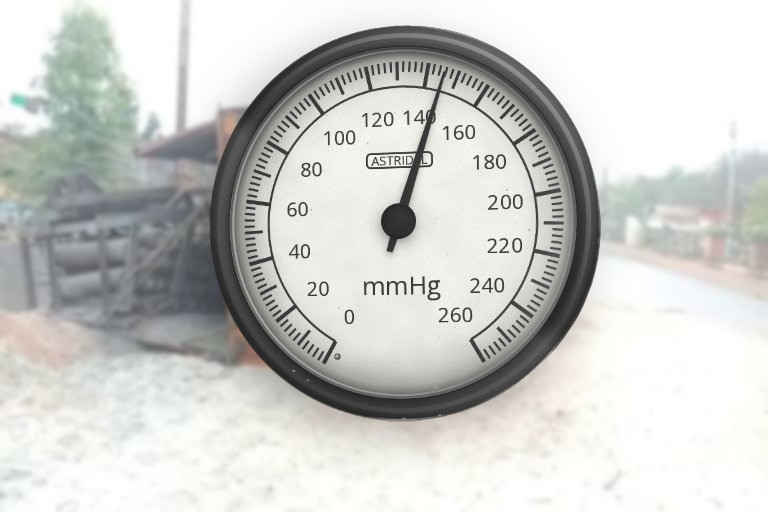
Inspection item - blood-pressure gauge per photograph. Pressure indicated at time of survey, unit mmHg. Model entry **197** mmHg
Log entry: **146** mmHg
